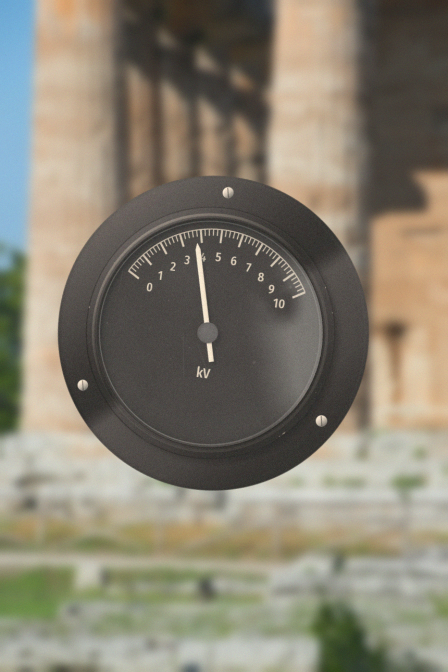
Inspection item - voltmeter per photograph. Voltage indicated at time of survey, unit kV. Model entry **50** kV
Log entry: **3.8** kV
